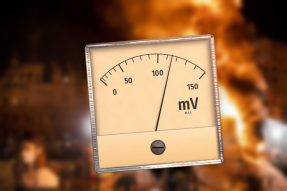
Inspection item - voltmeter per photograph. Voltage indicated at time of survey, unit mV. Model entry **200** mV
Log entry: **115** mV
